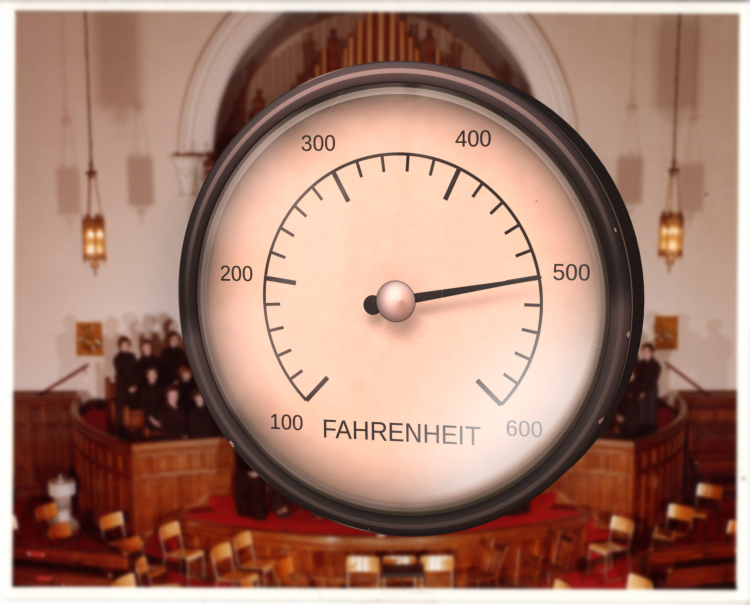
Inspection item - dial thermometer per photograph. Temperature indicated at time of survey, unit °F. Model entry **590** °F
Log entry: **500** °F
